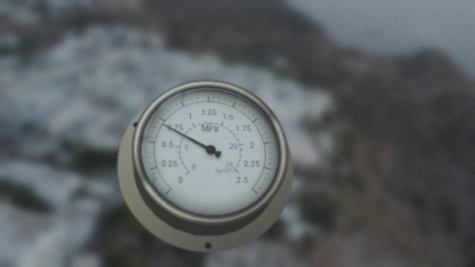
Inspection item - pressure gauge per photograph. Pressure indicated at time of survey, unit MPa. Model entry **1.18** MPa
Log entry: **0.7** MPa
